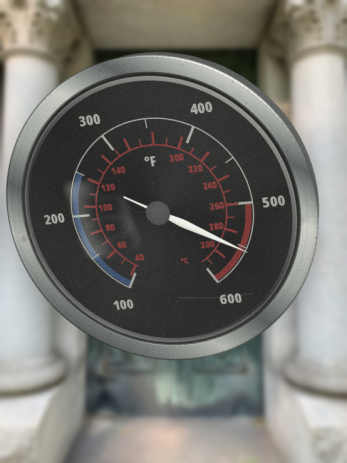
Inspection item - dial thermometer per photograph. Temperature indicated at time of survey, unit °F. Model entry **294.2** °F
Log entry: **550** °F
